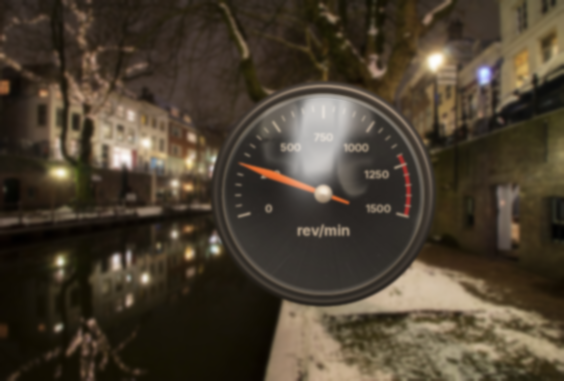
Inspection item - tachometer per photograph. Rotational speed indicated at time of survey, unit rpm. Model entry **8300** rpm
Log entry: **250** rpm
